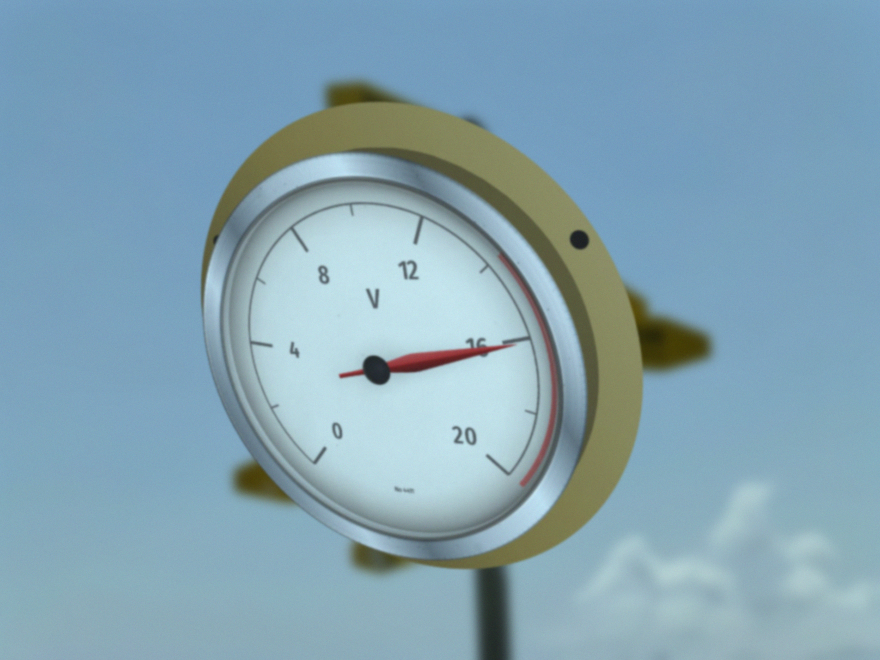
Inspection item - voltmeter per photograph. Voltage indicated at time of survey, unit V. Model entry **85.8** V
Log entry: **16** V
